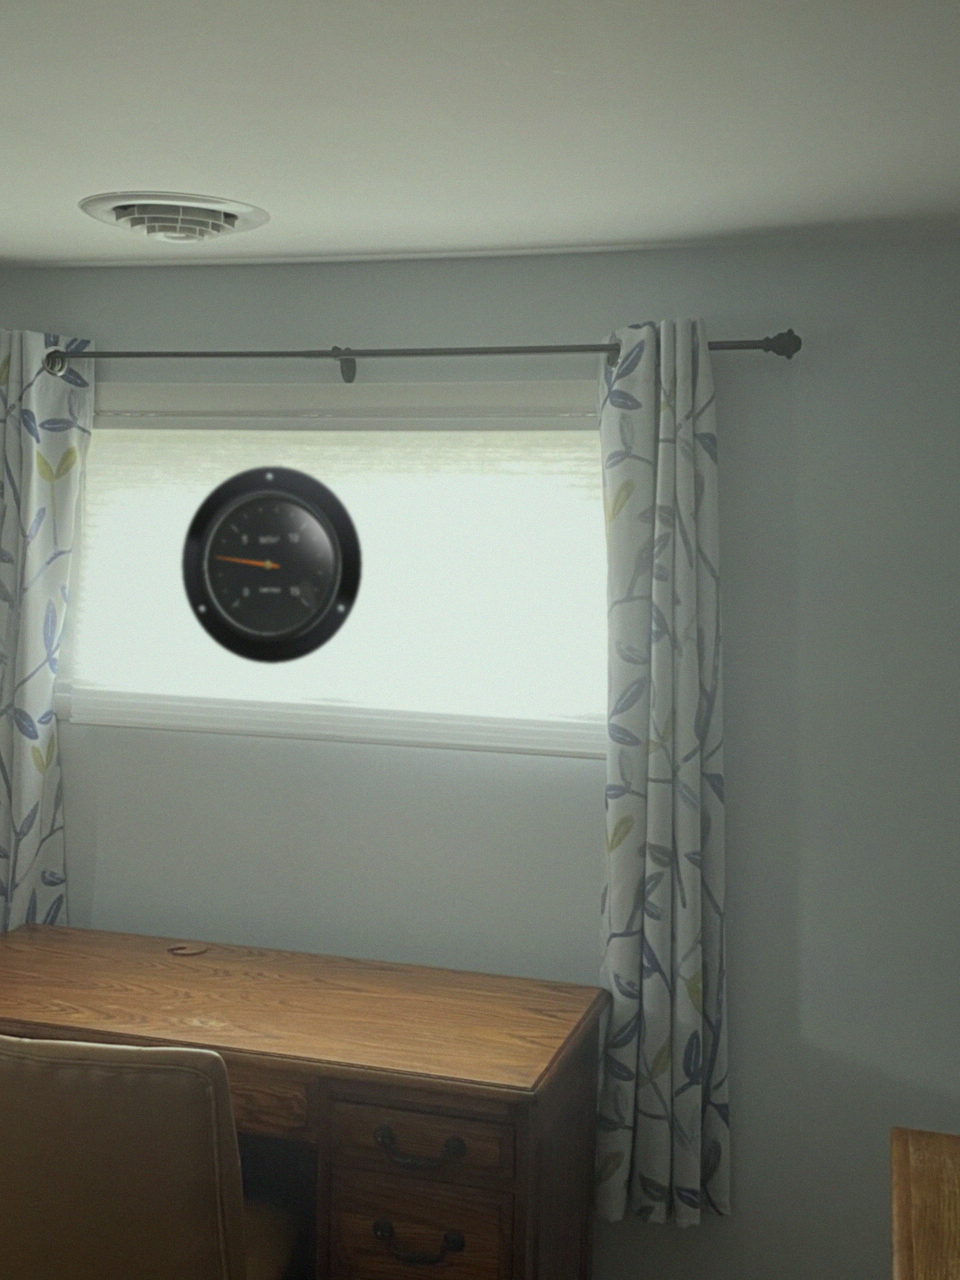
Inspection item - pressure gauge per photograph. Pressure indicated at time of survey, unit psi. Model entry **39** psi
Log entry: **3** psi
